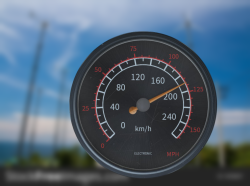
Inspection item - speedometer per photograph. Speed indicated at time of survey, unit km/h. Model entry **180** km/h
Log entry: **190** km/h
